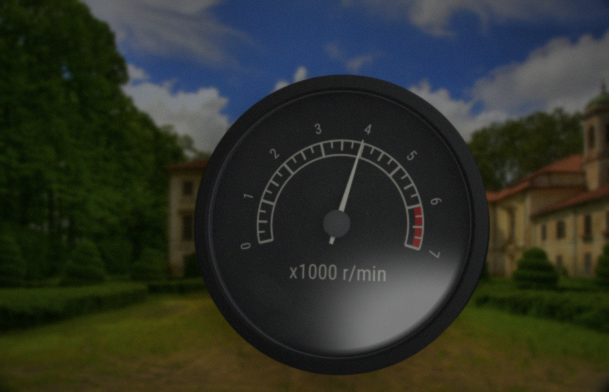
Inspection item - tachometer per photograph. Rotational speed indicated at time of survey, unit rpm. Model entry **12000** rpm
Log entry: **4000** rpm
